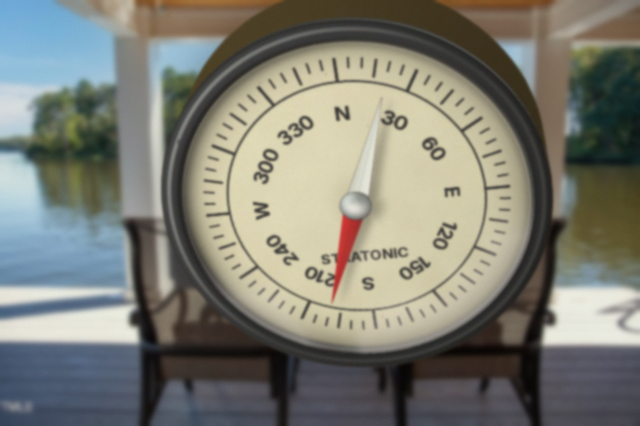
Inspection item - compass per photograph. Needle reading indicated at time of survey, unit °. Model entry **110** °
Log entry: **200** °
